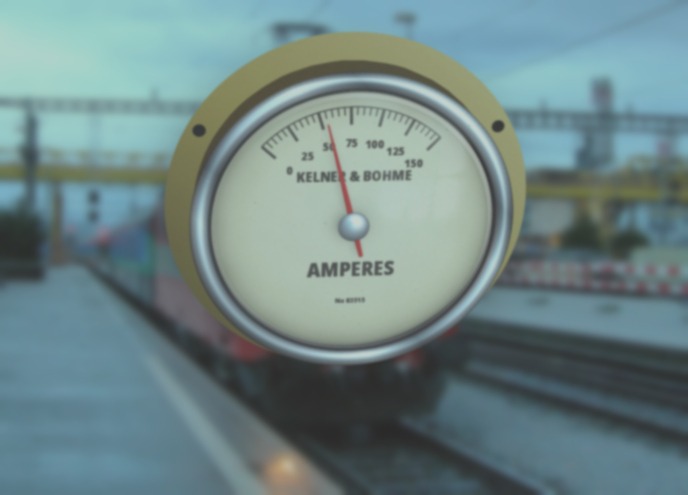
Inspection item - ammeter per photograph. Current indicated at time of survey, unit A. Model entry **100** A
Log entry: **55** A
